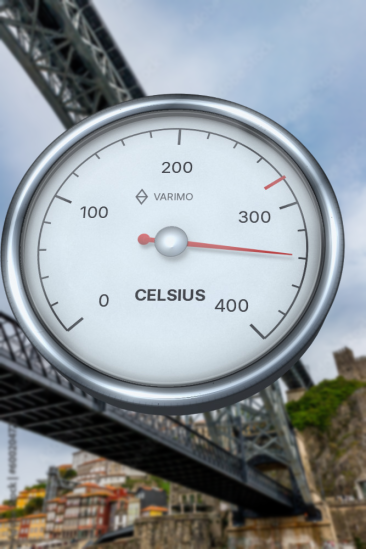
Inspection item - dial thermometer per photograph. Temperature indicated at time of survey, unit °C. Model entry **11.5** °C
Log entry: **340** °C
